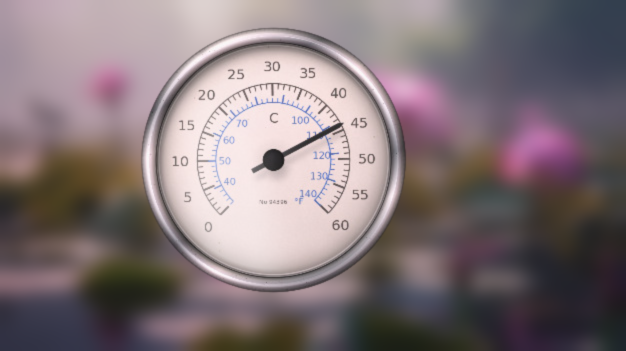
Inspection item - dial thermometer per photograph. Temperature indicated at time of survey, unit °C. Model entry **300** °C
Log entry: **44** °C
